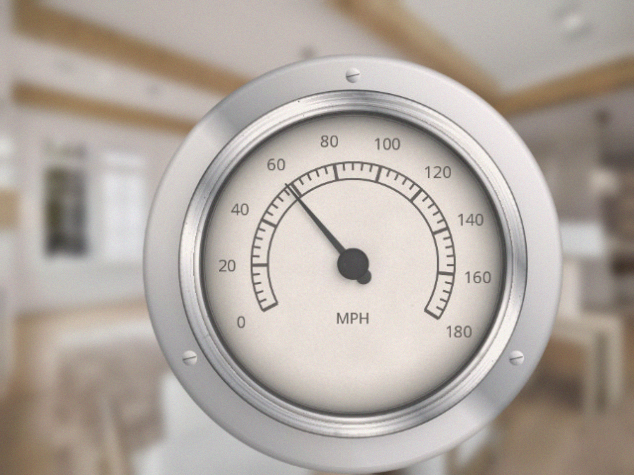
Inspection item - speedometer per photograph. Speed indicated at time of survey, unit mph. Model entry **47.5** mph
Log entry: **58** mph
